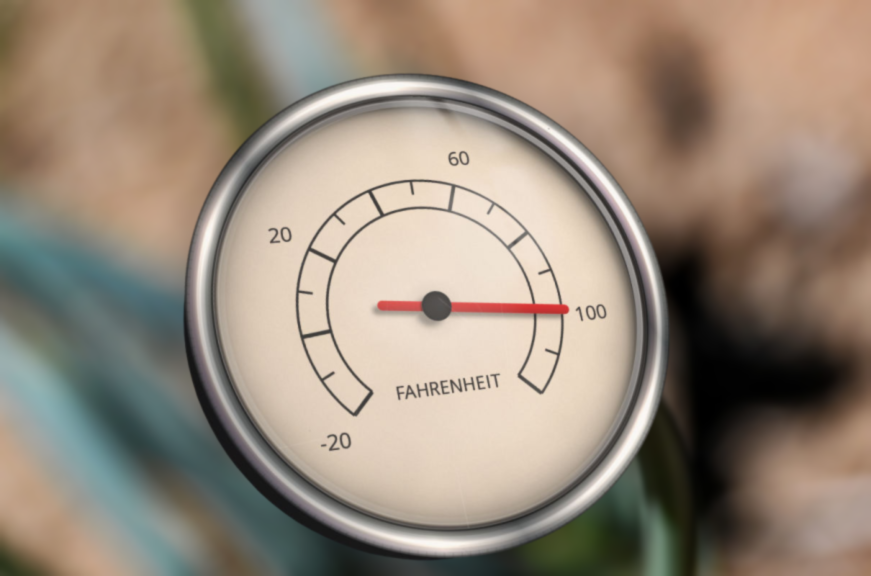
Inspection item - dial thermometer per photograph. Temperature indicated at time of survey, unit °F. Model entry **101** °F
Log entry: **100** °F
